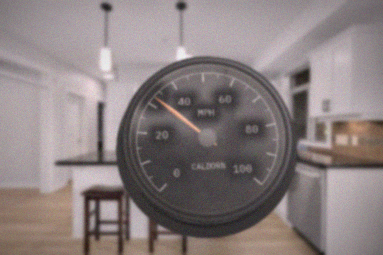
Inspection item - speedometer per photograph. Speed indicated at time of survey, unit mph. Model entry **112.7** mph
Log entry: **32.5** mph
